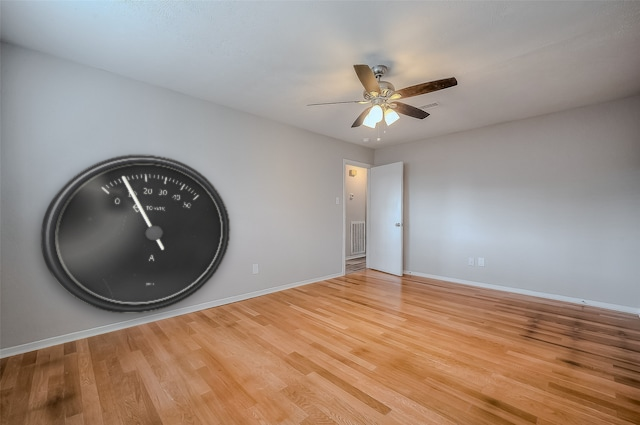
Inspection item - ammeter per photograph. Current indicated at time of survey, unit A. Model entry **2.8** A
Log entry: **10** A
